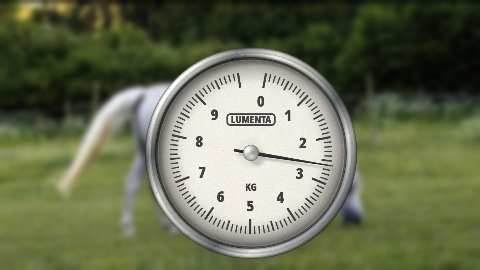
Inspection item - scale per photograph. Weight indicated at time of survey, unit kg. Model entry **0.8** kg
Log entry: **2.6** kg
